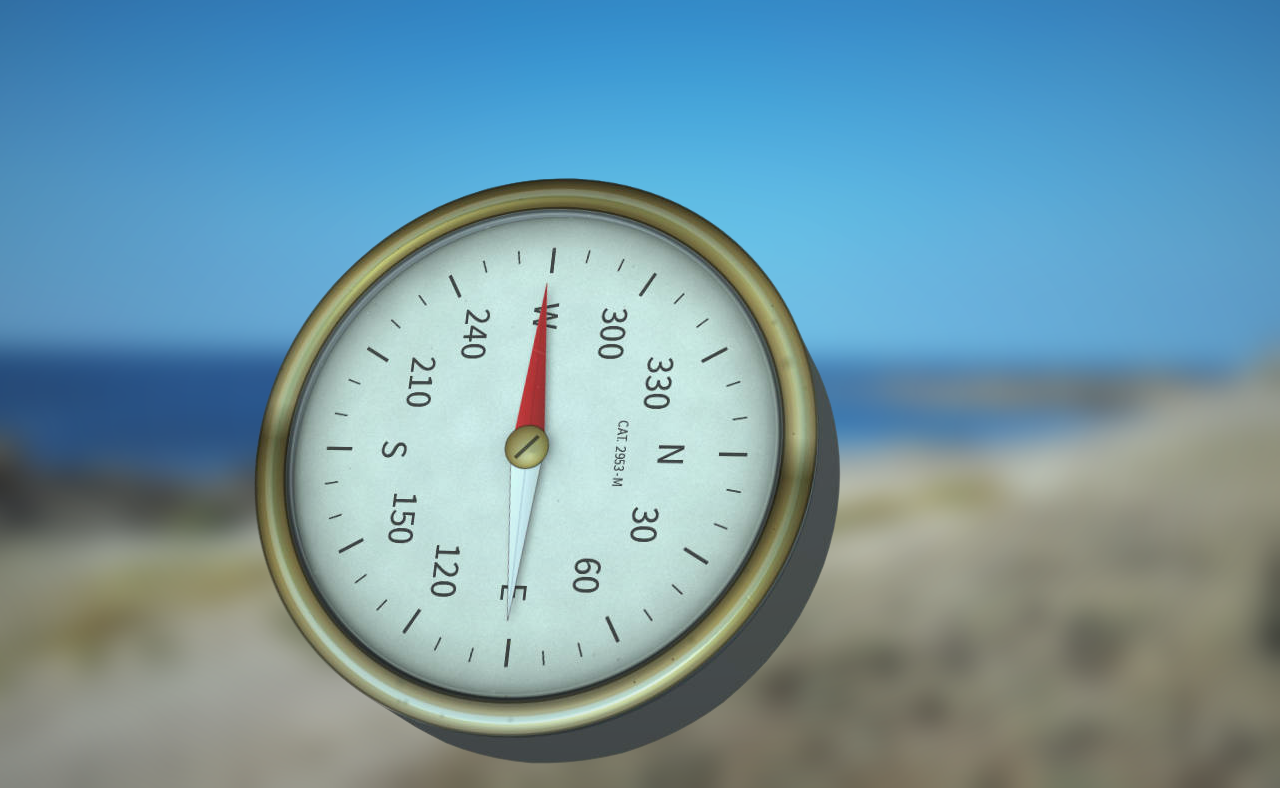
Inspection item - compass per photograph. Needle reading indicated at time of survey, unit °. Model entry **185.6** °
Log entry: **270** °
